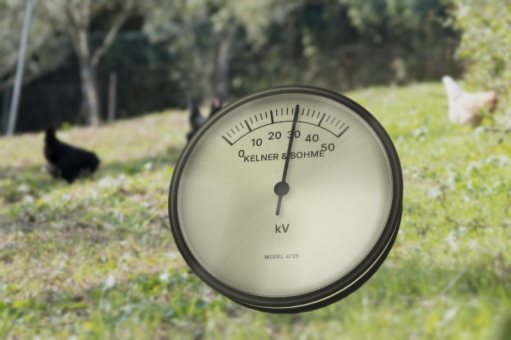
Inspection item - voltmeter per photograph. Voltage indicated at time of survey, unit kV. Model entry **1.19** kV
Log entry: **30** kV
